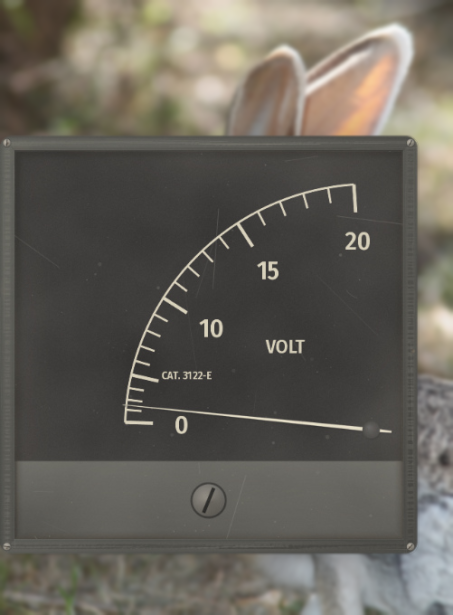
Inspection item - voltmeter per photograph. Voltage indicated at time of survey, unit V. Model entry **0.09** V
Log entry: **2.5** V
